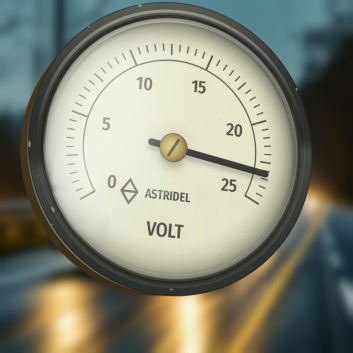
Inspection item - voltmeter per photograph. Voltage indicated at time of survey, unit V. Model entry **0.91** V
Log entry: **23.25** V
